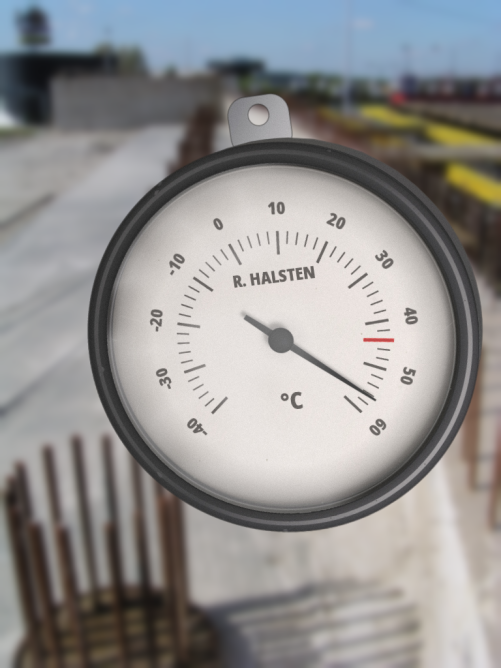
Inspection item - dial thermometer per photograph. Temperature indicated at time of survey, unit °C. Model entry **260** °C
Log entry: **56** °C
